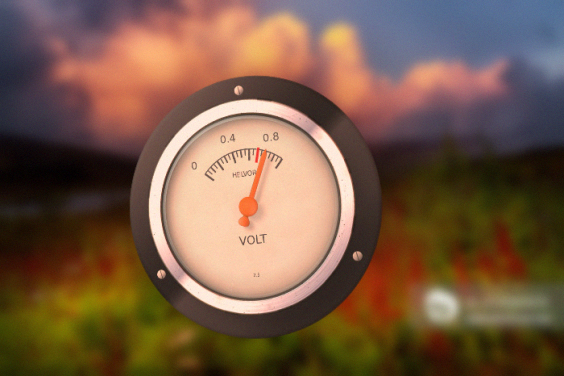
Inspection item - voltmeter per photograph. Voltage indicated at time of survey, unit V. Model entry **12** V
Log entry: **0.8** V
